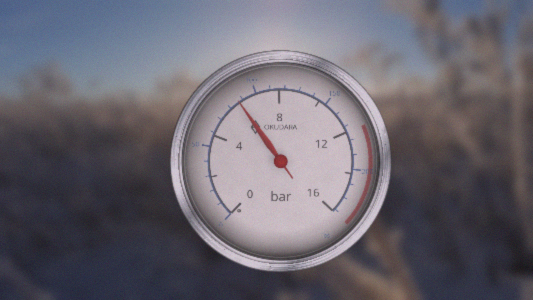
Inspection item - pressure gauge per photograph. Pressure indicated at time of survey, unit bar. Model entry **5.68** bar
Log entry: **6** bar
